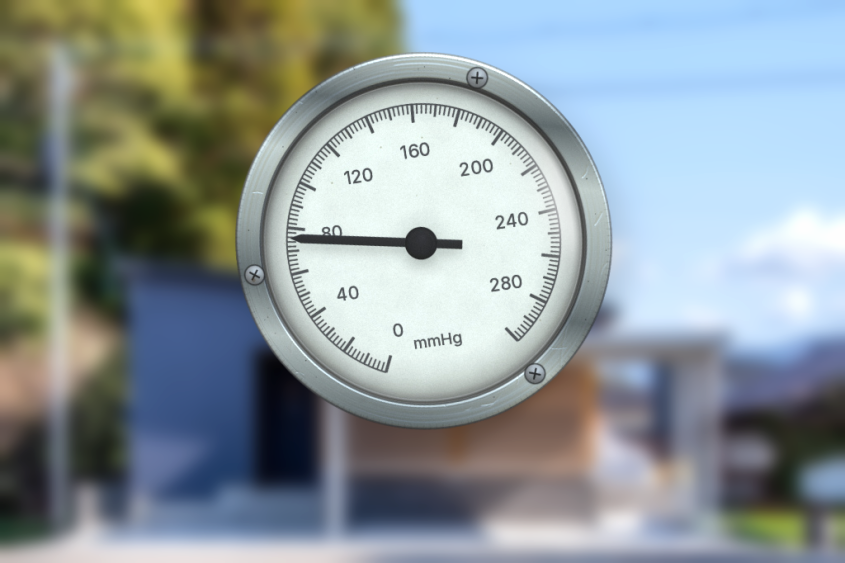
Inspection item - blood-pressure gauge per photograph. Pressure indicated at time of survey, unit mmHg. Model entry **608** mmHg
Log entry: **76** mmHg
